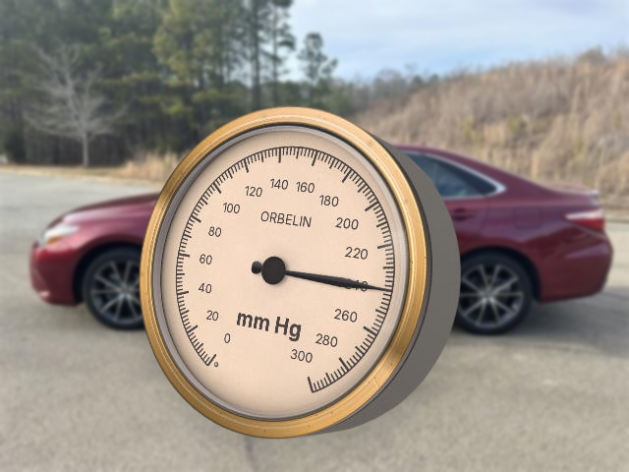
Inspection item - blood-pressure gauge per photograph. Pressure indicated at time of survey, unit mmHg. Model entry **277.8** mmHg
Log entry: **240** mmHg
